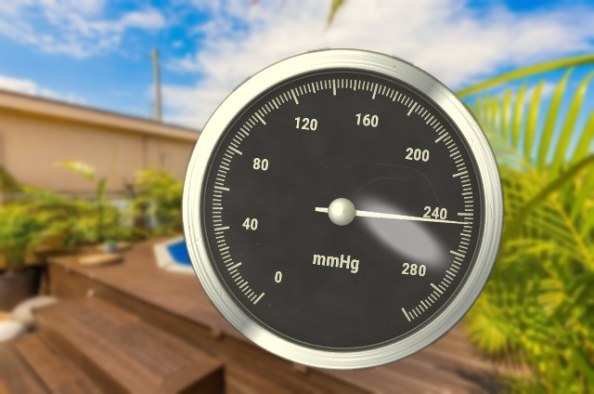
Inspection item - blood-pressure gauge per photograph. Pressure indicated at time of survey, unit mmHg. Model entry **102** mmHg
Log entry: **244** mmHg
